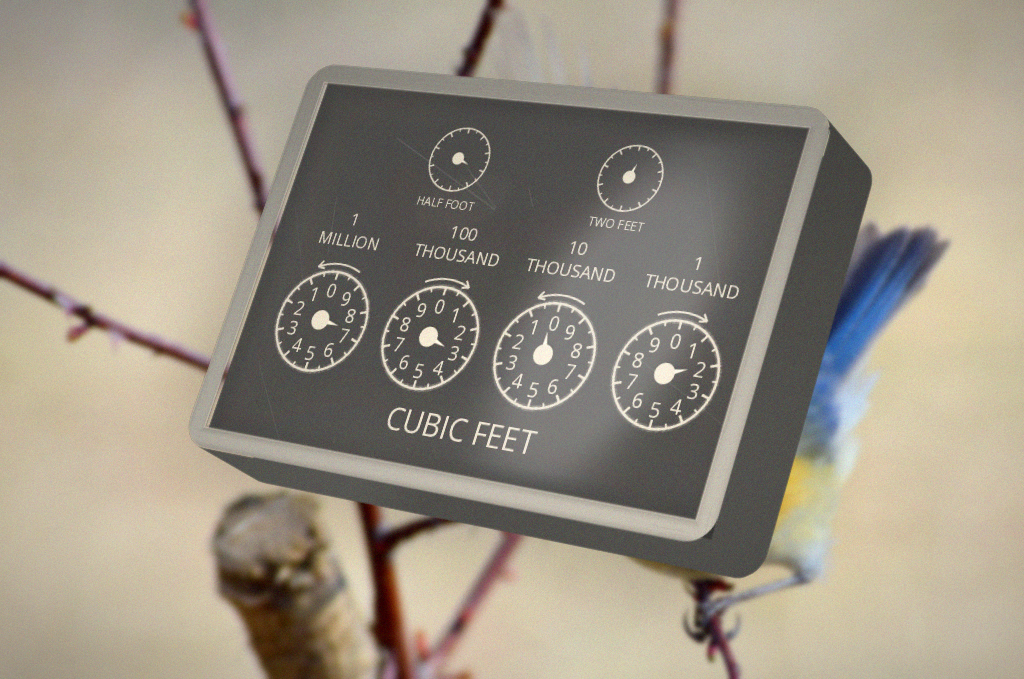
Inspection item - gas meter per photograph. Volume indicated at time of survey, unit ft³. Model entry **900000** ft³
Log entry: **730200** ft³
